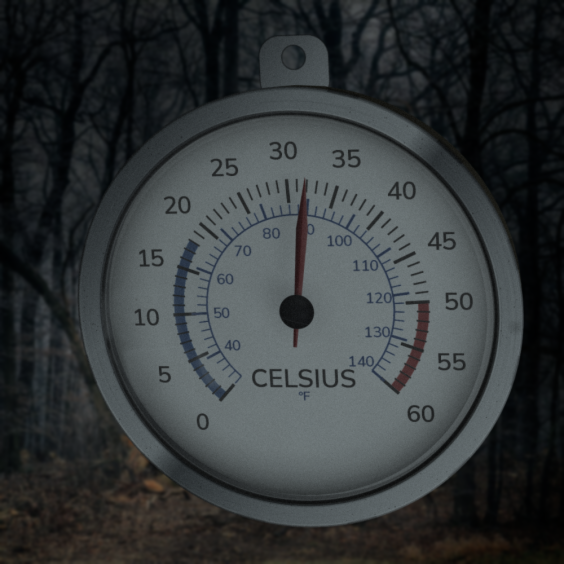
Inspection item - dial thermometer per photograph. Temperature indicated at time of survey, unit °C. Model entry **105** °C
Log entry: **32** °C
